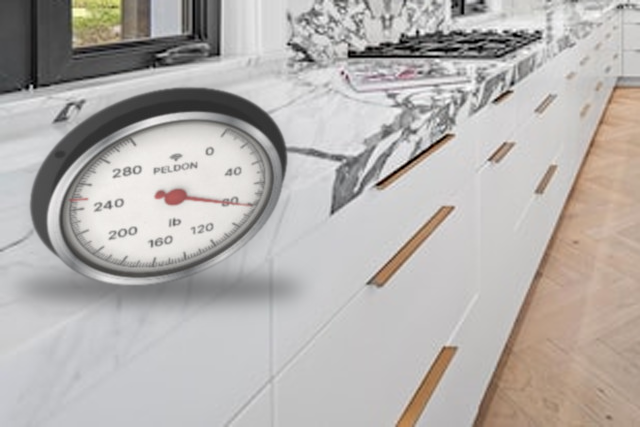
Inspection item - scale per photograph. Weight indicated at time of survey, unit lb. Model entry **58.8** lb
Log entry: **80** lb
